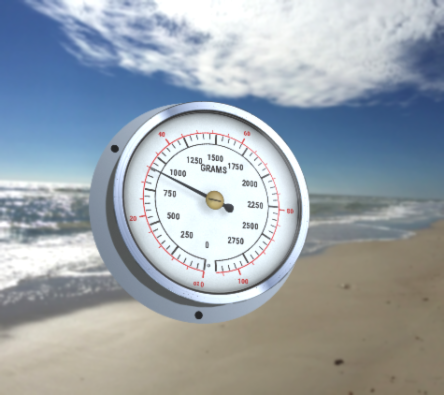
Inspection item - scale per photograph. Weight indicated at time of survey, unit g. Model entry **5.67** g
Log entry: **900** g
